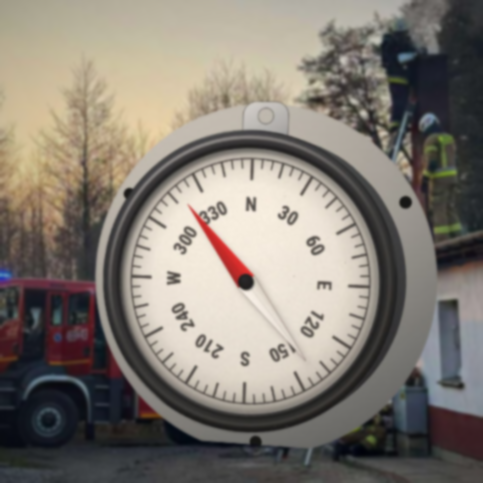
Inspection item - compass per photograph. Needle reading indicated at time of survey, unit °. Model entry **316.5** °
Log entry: **320** °
